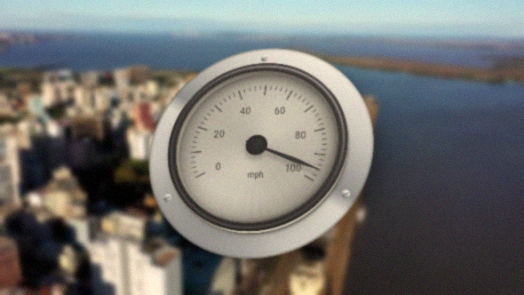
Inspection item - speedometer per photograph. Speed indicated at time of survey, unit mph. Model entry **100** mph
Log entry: **96** mph
